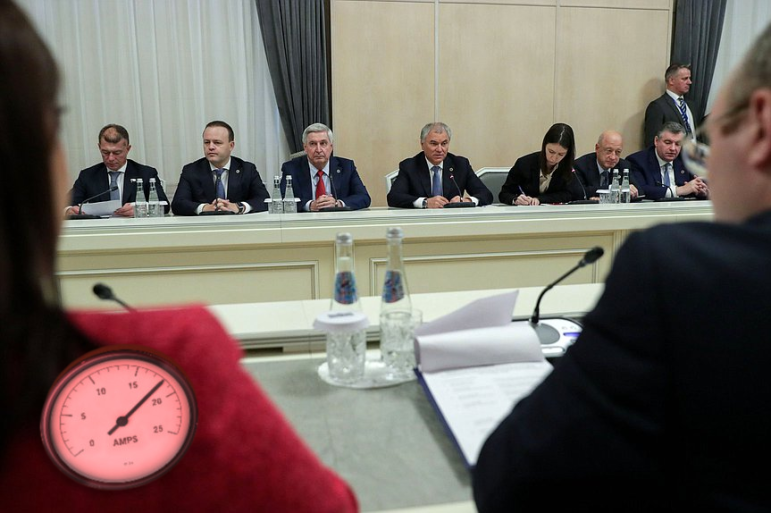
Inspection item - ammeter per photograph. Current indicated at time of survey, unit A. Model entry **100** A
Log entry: **18** A
